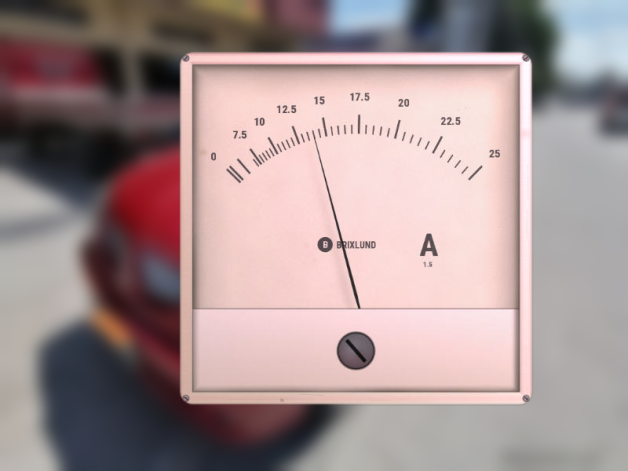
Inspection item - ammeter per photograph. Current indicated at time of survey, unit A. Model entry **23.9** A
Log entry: **14** A
